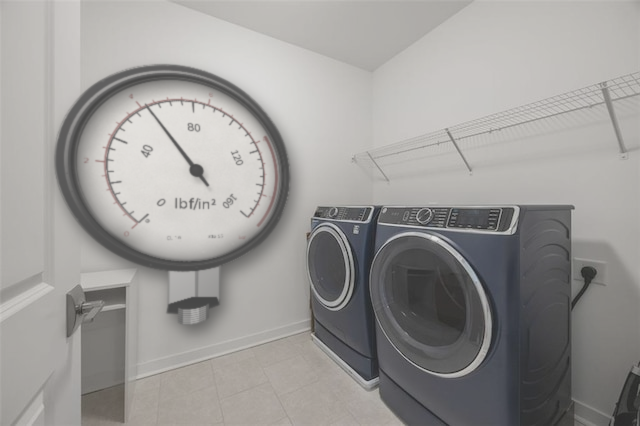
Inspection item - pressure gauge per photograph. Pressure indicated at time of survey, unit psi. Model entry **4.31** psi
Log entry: **60** psi
